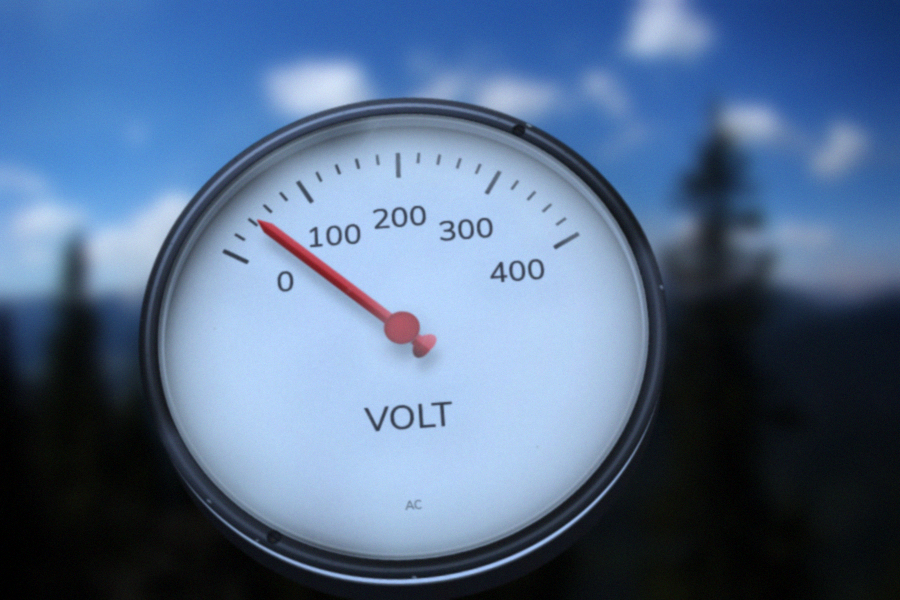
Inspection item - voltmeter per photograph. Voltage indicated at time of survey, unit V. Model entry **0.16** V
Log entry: **40** V
